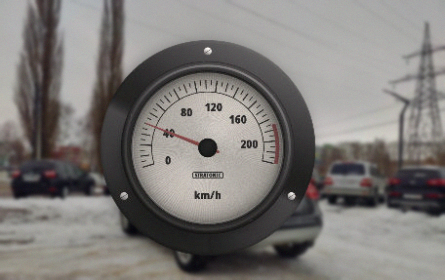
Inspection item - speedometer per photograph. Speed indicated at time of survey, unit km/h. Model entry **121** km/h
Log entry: **40** km/h
